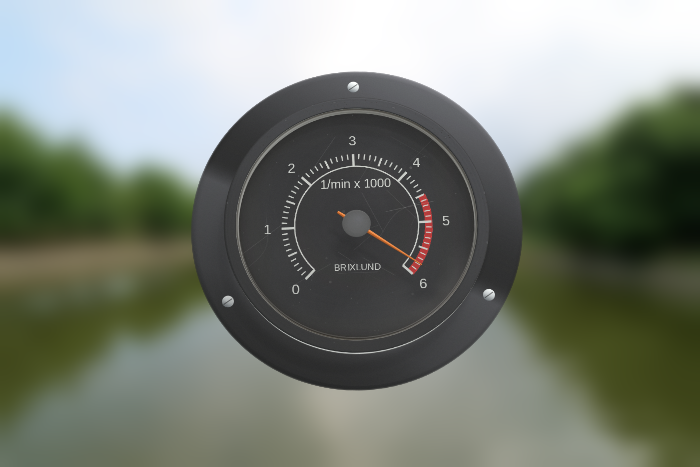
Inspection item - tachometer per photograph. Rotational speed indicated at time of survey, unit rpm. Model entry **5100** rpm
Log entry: **5800** rpm
